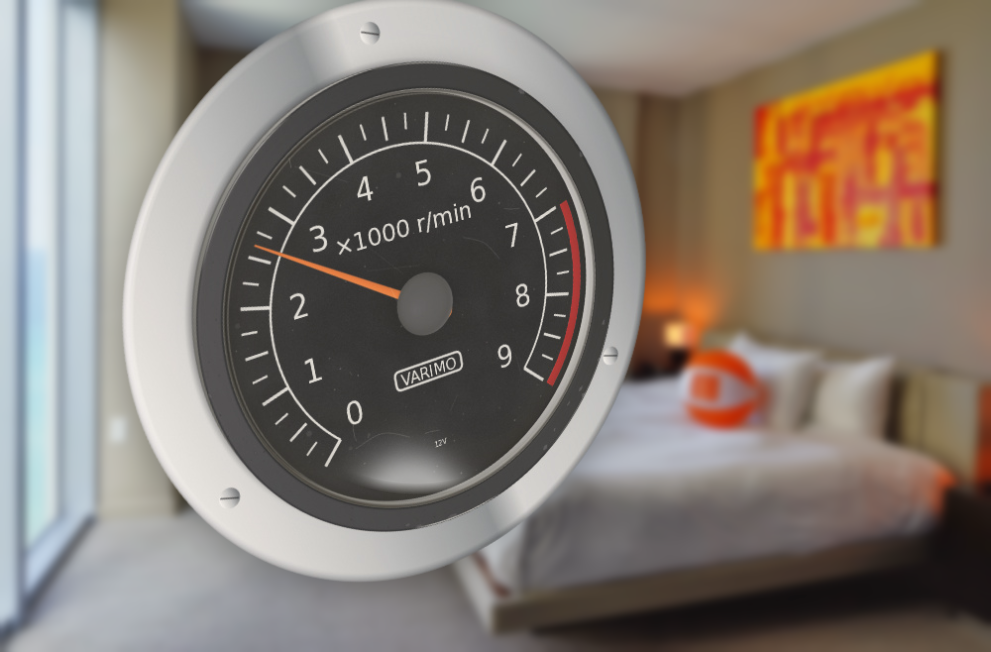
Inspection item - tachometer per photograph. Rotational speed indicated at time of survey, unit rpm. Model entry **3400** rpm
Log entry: **2625** rpm
